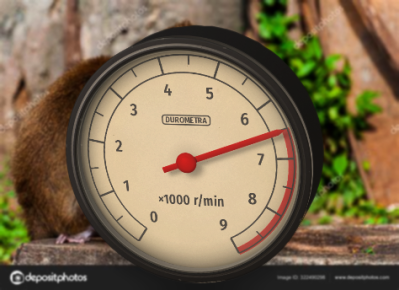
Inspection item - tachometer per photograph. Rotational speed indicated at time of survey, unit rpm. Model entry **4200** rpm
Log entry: **6500** rpm
